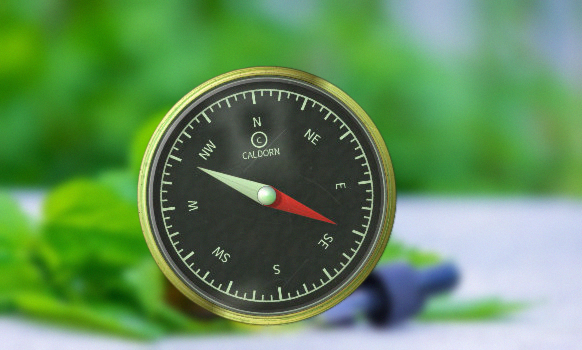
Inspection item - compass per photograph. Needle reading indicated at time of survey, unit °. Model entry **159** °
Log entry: **120** °
